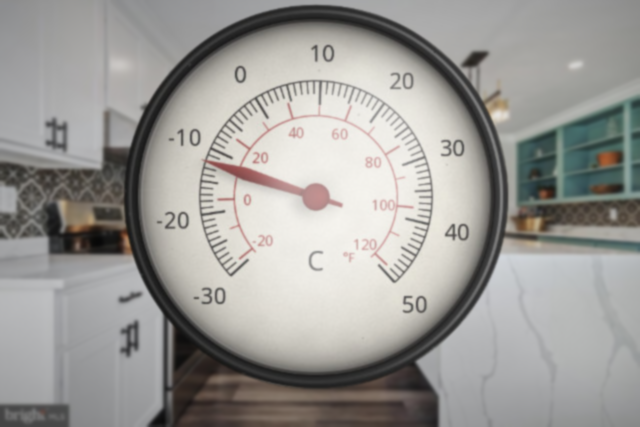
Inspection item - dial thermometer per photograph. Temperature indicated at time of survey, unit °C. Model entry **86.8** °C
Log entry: **-12** °C
